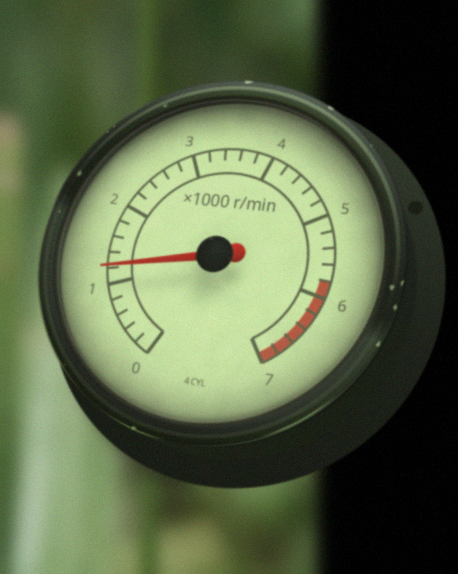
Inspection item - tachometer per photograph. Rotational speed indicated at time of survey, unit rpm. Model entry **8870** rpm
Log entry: **1200** rpm
